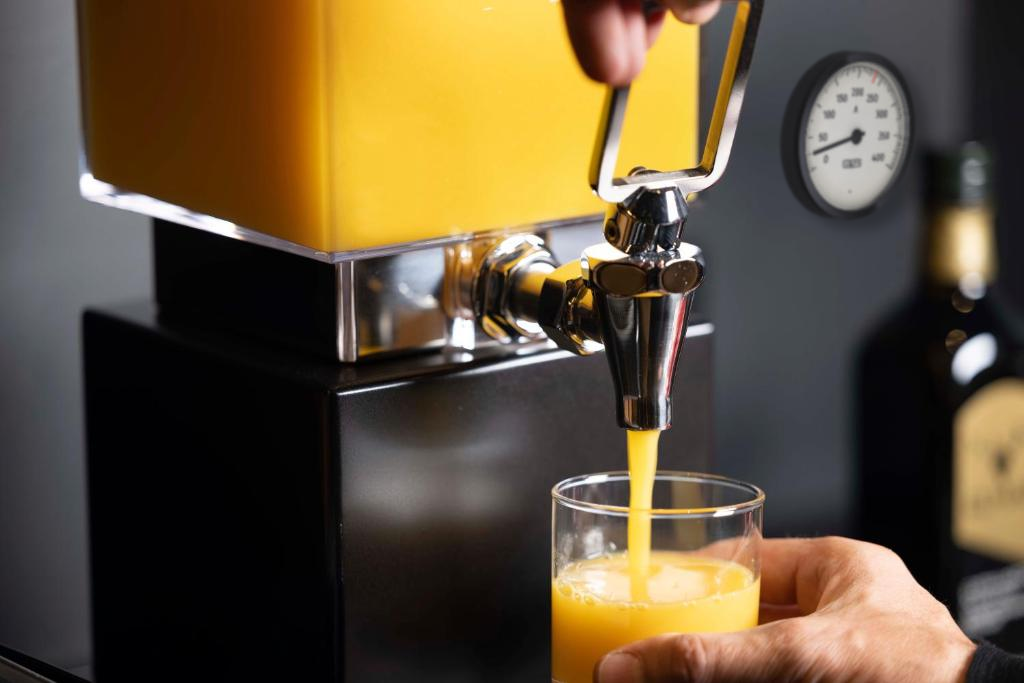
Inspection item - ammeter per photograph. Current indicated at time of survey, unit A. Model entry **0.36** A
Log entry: **25** A
